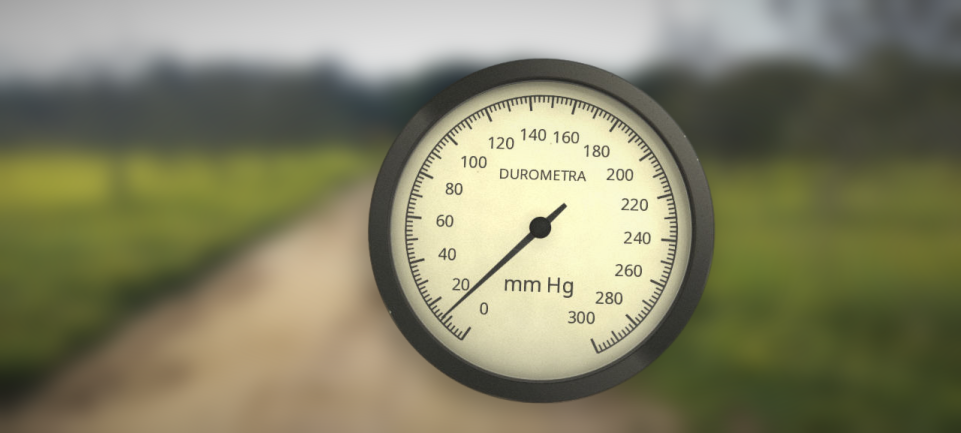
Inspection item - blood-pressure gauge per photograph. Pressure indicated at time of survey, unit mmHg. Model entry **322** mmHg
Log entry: **12** mmHg
